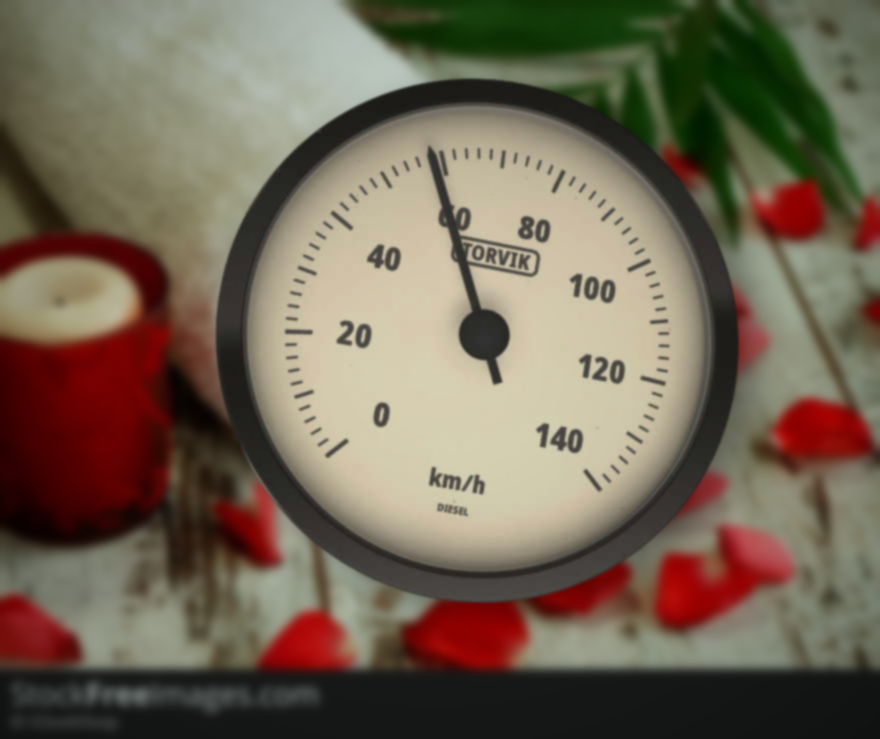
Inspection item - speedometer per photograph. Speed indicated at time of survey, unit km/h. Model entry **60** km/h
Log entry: **58** km/h
